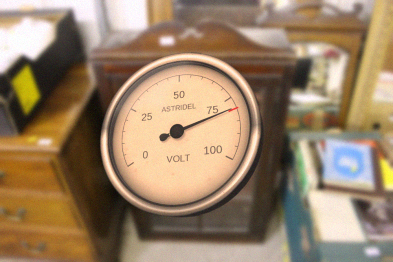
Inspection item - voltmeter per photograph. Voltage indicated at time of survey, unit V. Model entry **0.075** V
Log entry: **80** V
